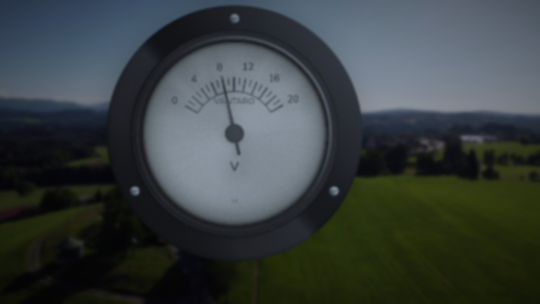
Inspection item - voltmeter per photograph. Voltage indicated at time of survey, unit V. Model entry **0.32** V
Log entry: **8** V
